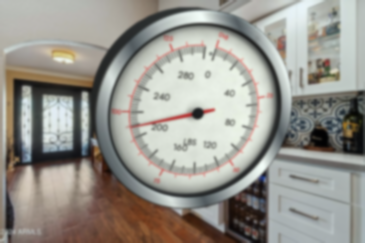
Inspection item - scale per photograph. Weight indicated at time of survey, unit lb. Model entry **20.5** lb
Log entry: **210** lb
